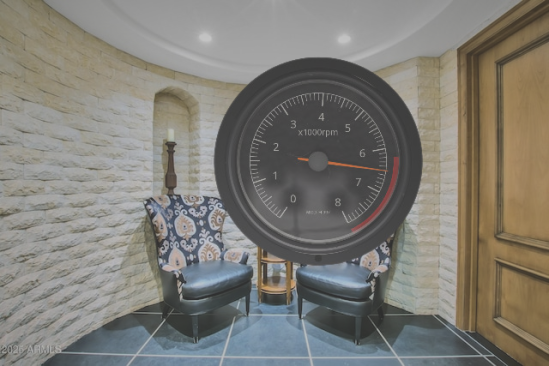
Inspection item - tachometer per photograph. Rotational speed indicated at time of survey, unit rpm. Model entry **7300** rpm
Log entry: **6500** rpm
